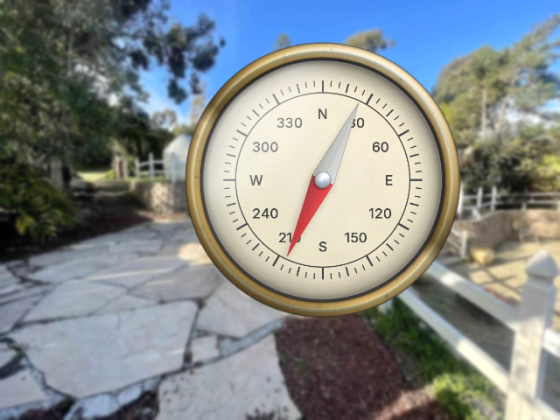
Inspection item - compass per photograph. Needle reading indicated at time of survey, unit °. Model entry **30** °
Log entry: **205** °
